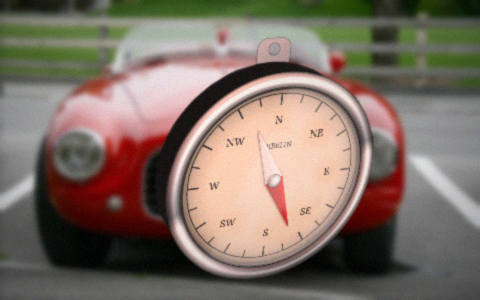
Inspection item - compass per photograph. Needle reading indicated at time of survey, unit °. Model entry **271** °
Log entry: **157.5** °
